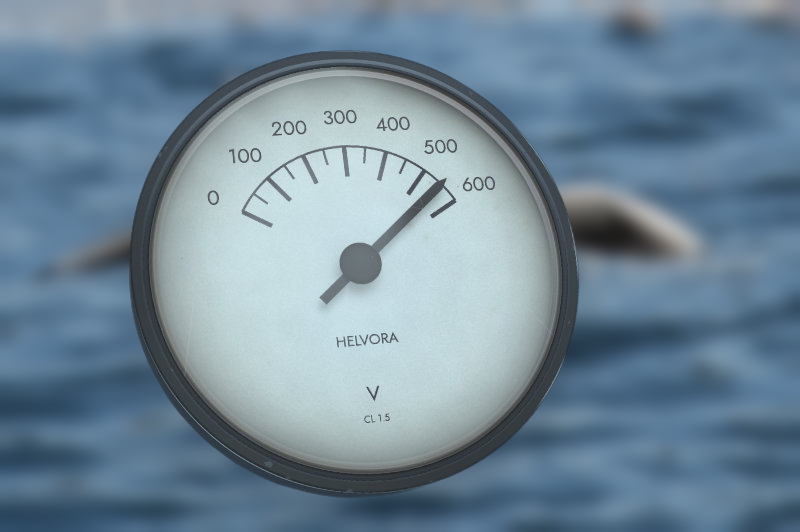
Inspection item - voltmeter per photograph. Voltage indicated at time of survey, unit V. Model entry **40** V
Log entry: **550** V
